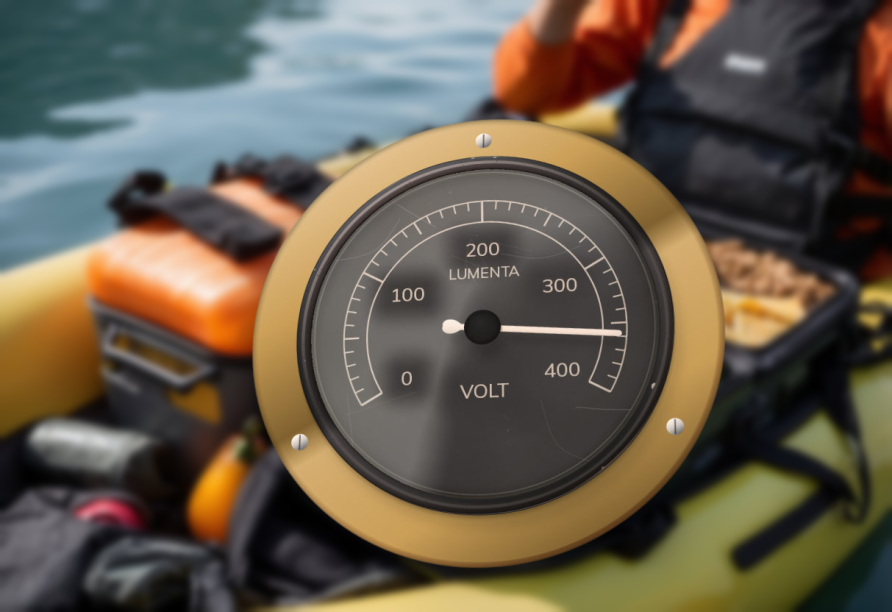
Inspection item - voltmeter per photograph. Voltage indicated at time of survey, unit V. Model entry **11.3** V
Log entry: **360** V
